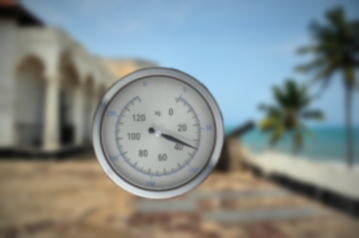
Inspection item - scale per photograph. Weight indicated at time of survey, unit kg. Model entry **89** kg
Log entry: **35** kg
